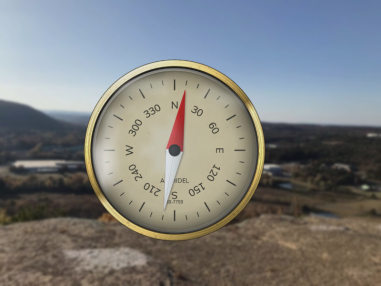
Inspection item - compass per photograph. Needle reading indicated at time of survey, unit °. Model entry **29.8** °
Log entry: **10** °
